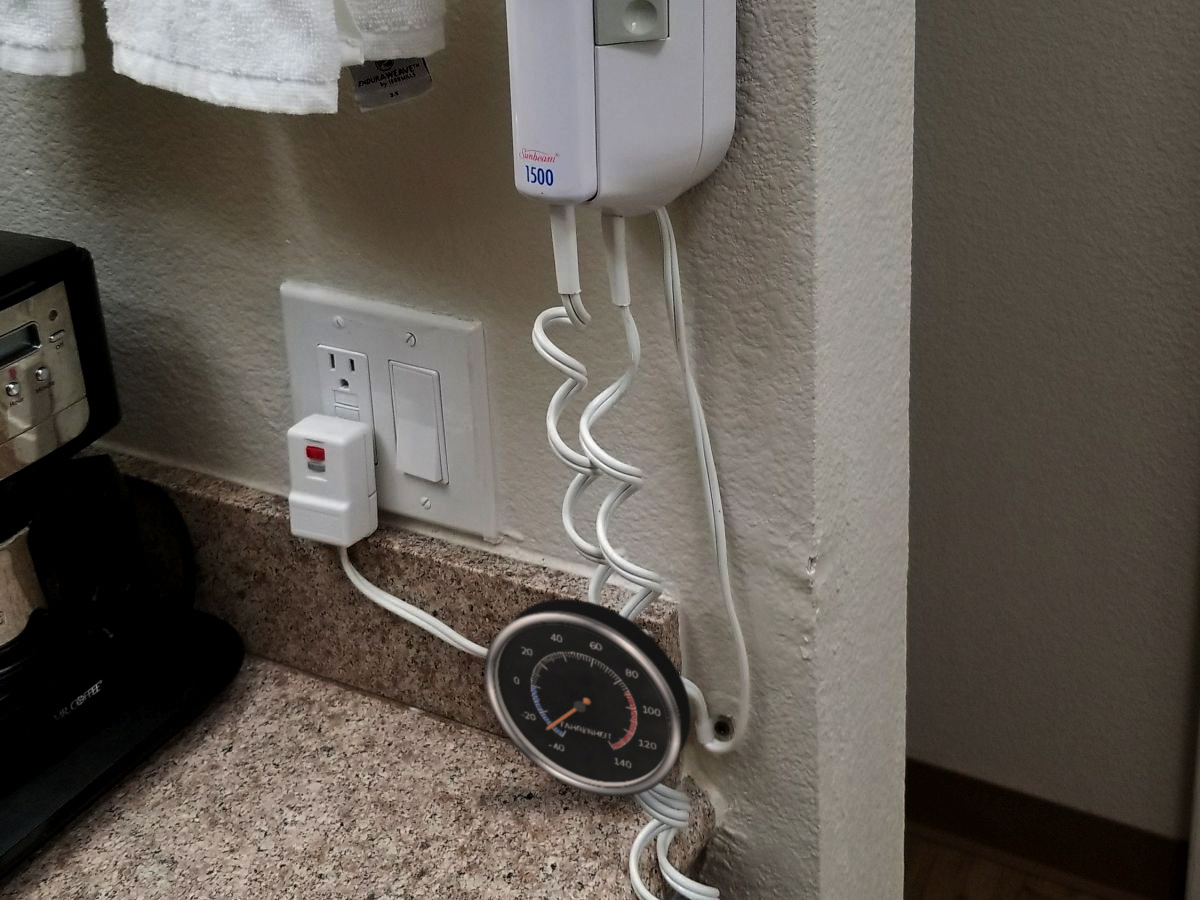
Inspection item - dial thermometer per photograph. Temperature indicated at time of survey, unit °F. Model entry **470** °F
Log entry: **-30** °F
